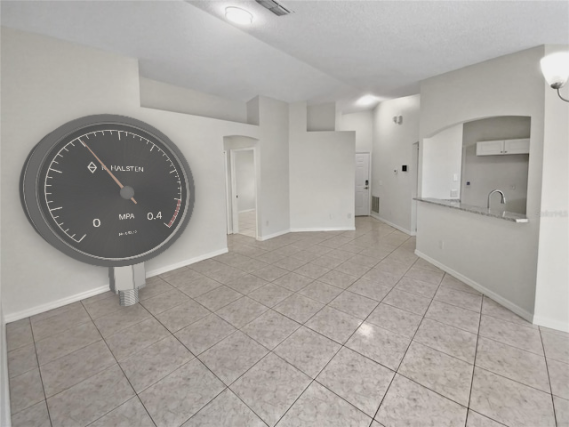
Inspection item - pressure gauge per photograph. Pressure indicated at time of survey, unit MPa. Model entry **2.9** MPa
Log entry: **0.15** MPa
